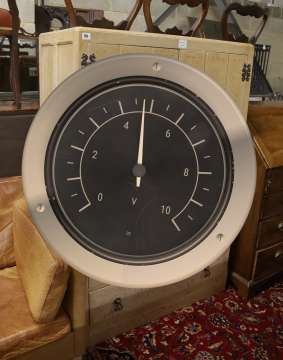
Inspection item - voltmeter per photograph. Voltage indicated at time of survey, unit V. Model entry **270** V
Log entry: **4.75** V
